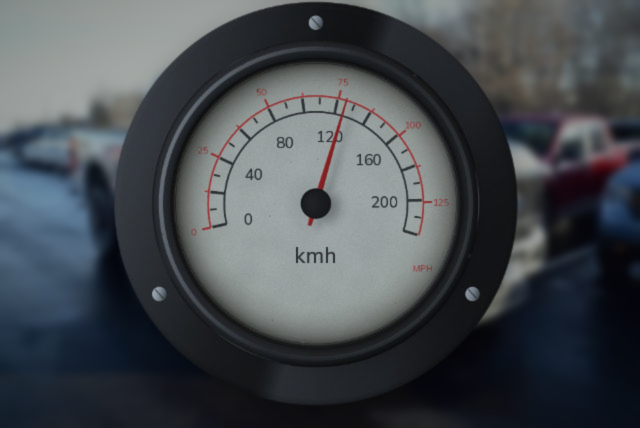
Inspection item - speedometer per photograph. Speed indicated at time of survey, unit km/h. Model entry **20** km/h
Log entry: **125** km/h
